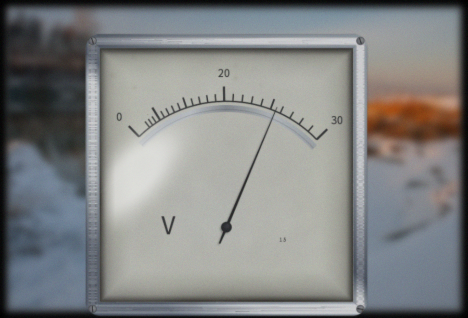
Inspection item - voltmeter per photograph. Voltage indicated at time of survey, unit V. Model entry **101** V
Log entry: **25.5** V
